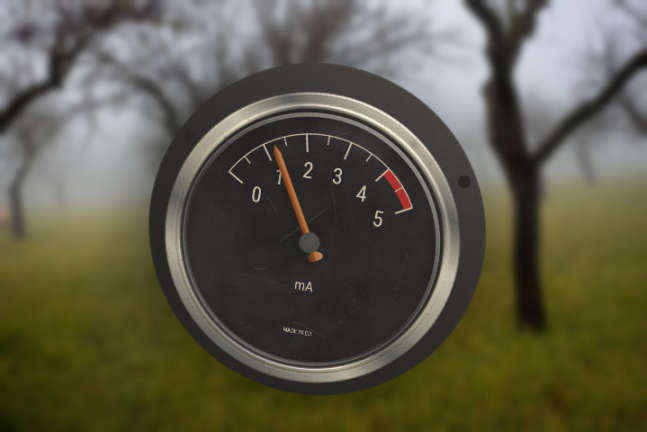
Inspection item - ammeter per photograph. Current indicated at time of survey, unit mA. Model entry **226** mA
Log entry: **1.25** mA
